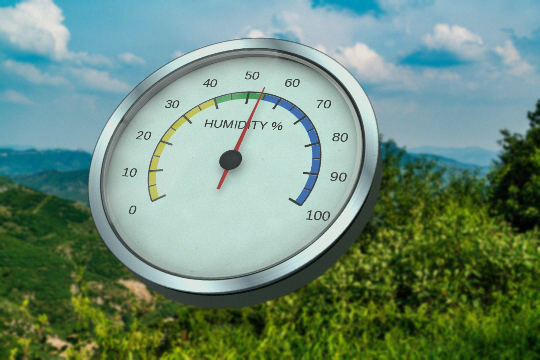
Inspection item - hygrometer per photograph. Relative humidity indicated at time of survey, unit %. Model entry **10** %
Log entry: **55** %
